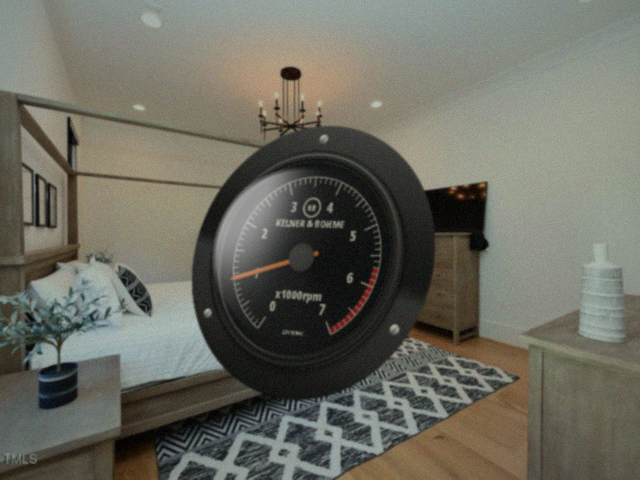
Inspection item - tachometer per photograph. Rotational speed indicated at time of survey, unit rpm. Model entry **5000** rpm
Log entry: **1000** rpm
